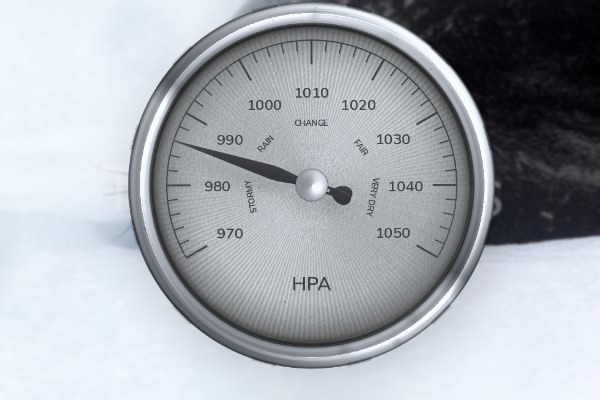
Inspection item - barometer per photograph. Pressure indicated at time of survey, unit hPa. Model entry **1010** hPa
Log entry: **986** hPa
